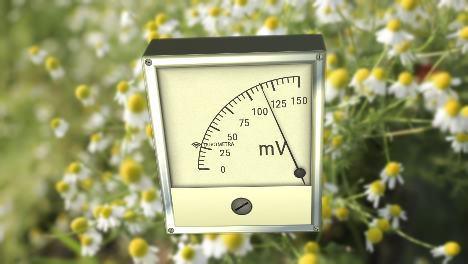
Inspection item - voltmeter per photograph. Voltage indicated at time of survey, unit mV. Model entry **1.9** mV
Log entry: **115** mV
